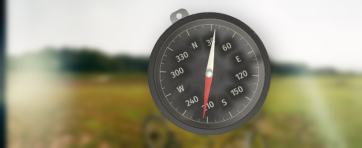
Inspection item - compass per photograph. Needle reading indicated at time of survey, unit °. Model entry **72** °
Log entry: **215** °
